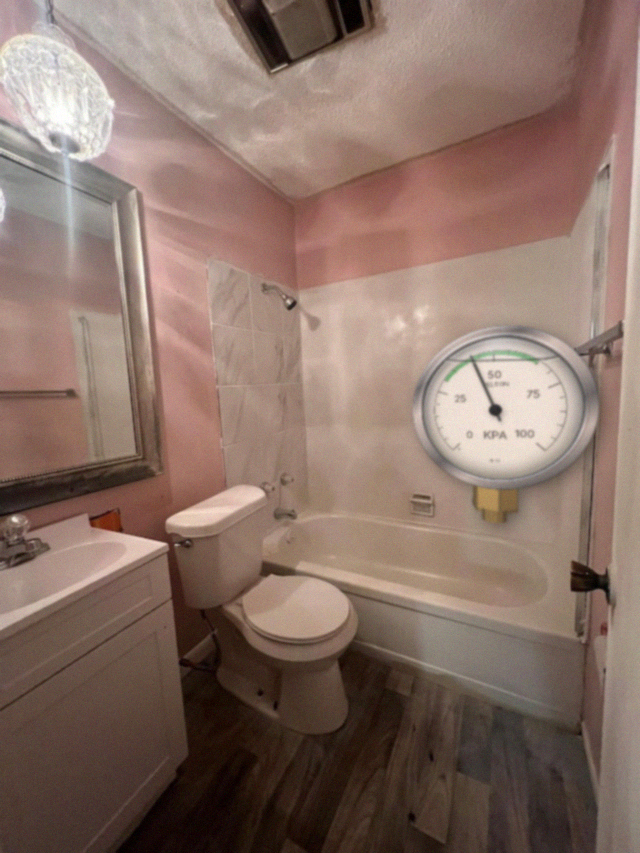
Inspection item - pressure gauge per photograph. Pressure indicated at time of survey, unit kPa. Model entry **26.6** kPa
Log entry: **42.5** kPa
